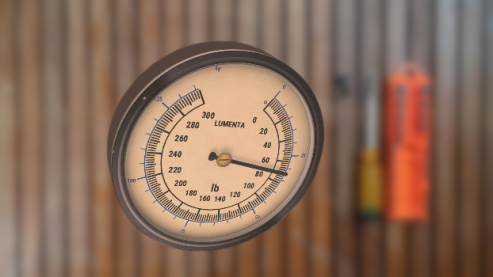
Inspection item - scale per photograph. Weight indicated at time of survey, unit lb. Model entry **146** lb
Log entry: **70** lb
